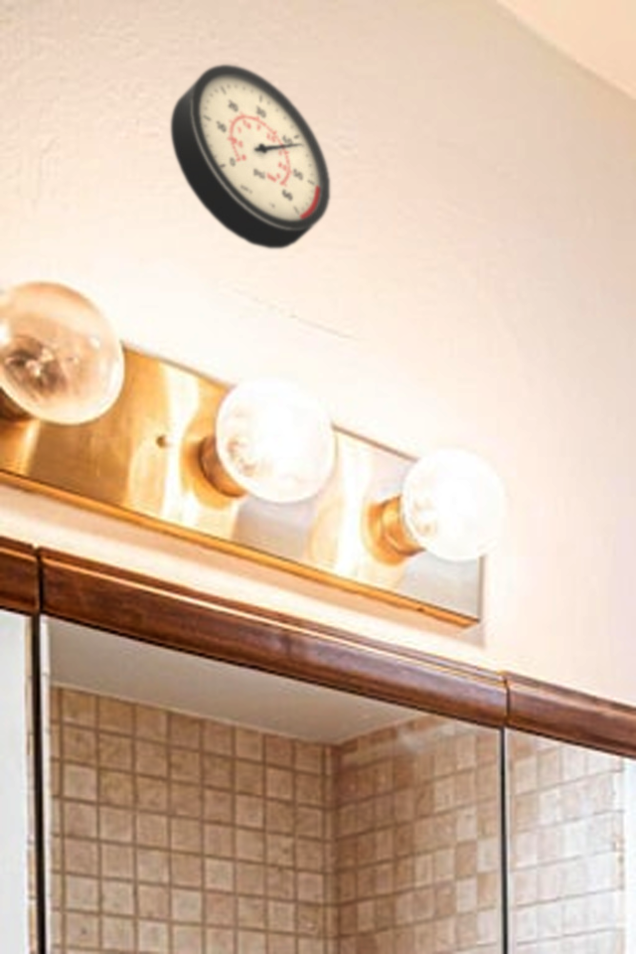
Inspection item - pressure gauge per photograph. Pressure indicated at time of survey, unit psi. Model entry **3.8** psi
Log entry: **42** psi
